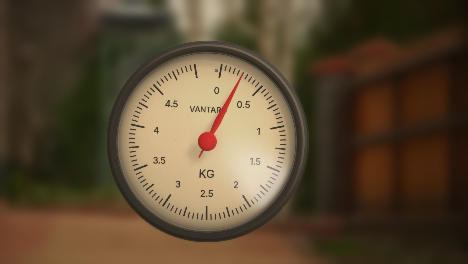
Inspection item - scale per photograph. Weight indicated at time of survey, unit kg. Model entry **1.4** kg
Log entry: **0.25** kg
